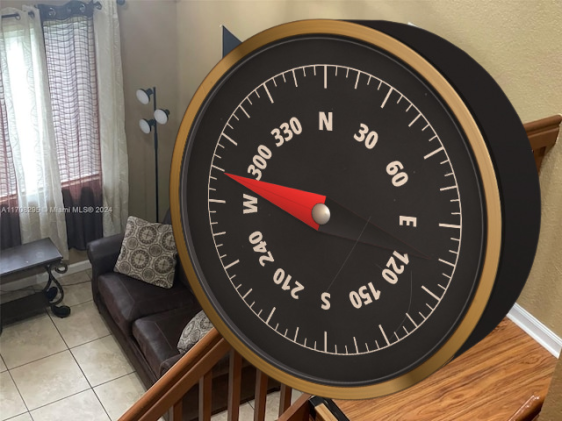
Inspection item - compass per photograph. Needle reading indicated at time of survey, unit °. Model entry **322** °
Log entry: **285** °
